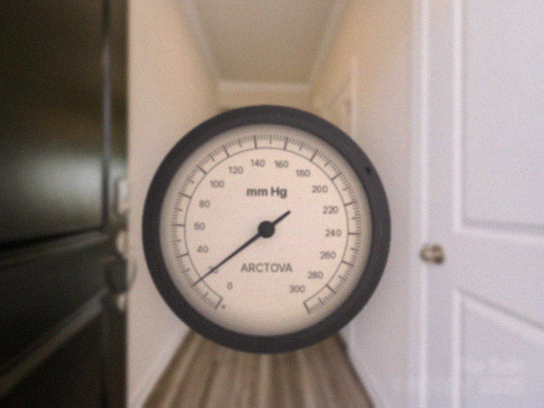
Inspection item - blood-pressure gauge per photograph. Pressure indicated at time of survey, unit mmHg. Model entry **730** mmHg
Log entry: **20** mmHg
